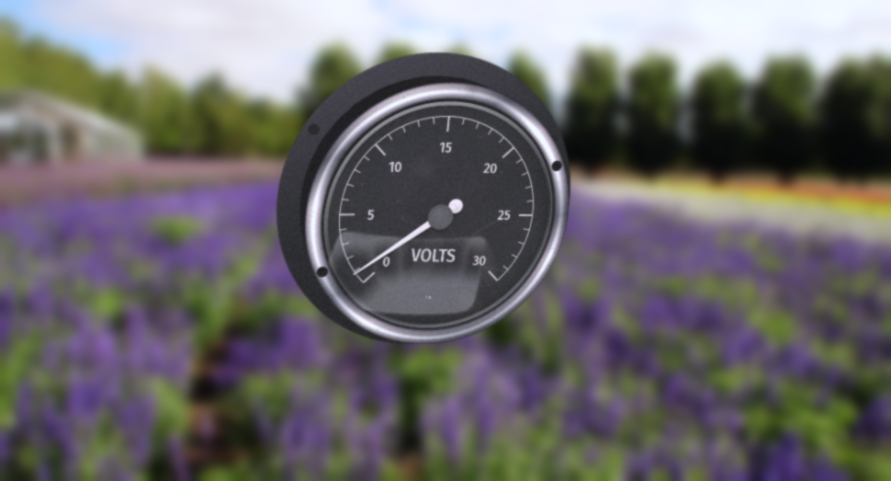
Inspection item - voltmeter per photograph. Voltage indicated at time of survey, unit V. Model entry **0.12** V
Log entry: **1** V
